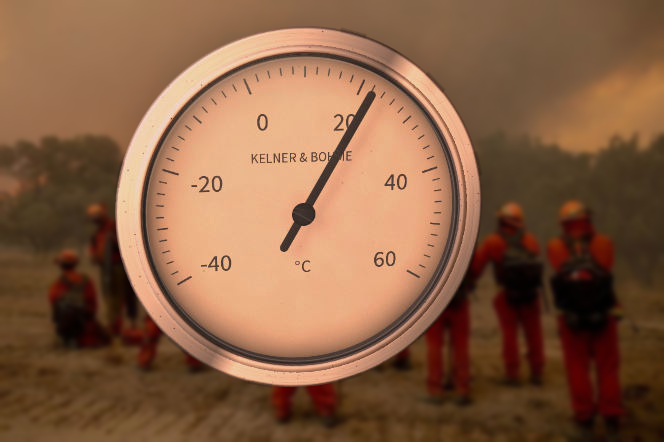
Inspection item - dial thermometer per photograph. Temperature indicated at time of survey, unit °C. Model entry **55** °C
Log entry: **22** °C
